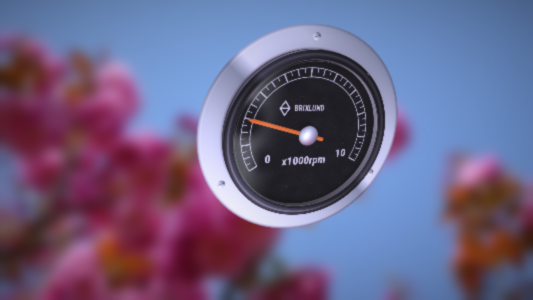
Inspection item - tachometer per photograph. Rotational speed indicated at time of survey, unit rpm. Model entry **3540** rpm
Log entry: **2000** rpm
